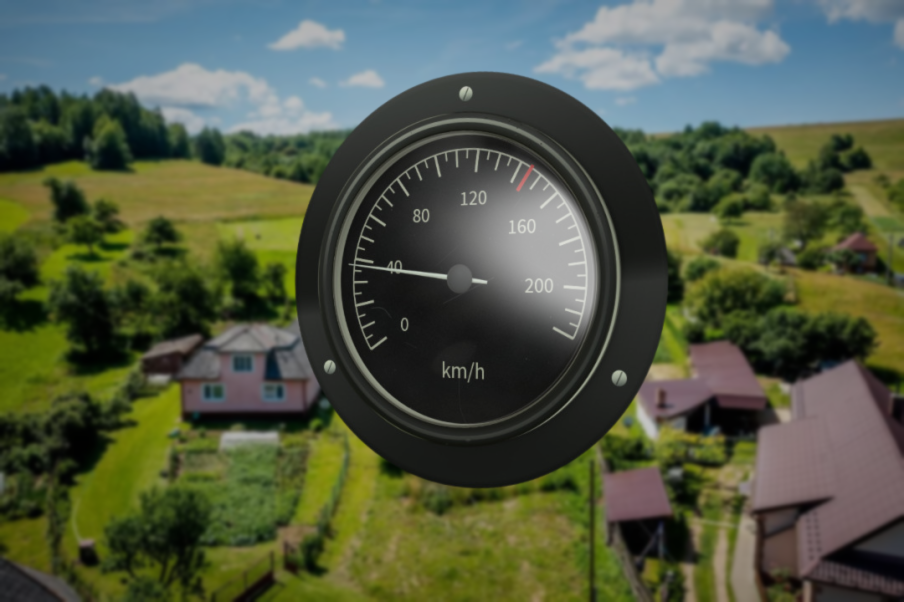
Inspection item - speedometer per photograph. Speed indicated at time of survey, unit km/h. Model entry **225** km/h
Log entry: **37.5** km/h
